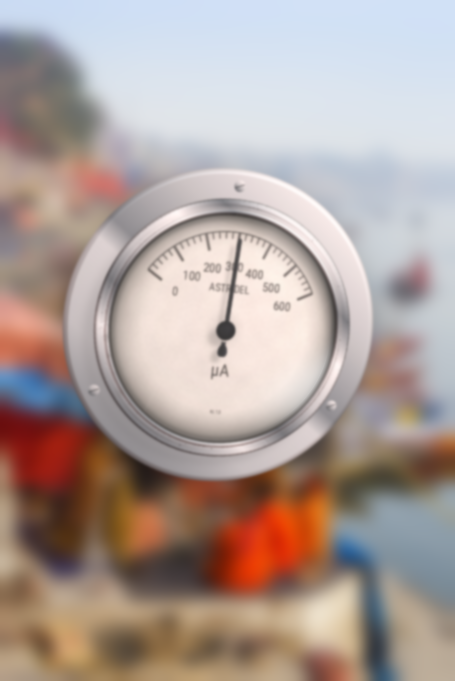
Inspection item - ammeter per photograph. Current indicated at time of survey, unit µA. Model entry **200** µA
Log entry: **300** µA
